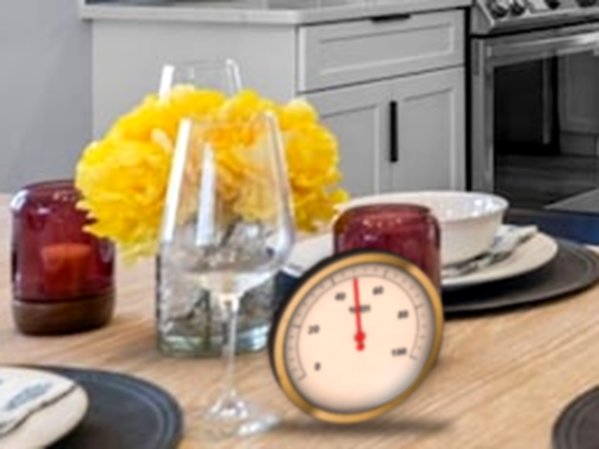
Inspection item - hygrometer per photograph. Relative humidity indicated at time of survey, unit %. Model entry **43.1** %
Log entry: **48** %
